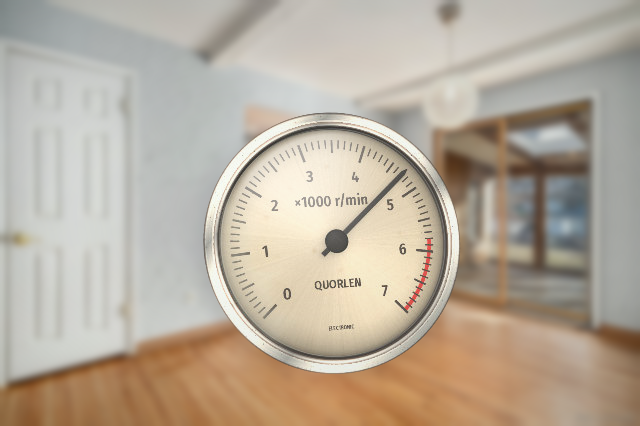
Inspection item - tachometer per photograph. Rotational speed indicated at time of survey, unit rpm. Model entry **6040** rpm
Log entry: **4700** rpm
